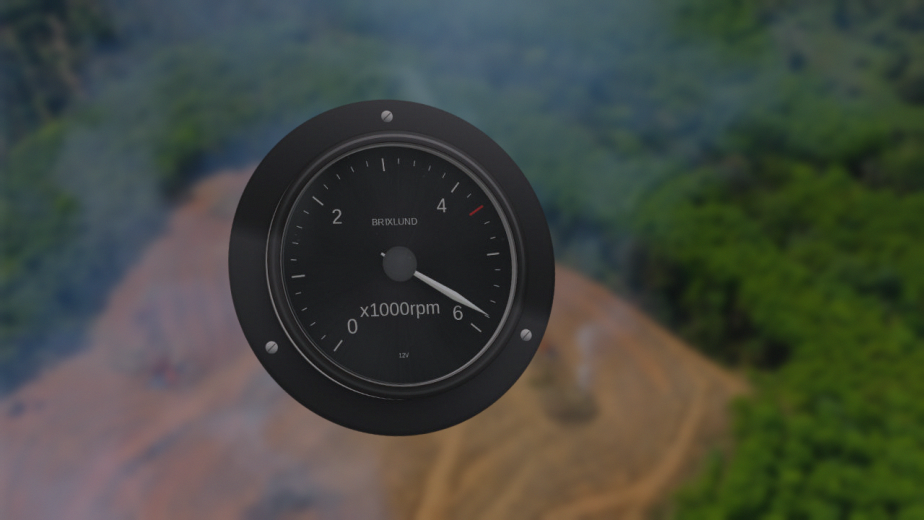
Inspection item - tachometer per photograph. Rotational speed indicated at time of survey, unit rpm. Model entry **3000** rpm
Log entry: **5800** rpm
